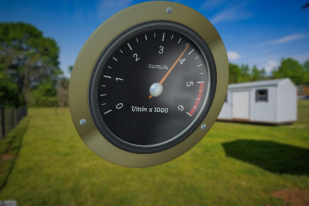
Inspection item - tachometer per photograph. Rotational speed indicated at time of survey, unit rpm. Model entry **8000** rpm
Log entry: **3750** rpm
